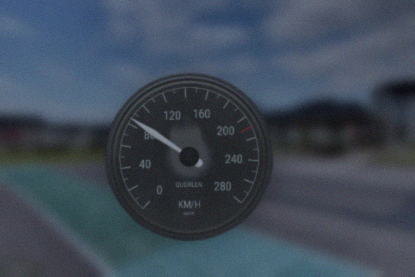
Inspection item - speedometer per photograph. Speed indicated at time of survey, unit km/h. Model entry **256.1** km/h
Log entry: **85** km/h
